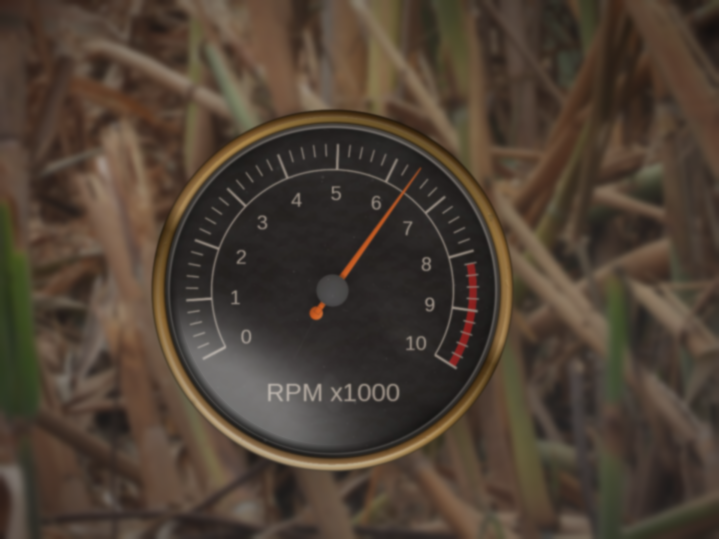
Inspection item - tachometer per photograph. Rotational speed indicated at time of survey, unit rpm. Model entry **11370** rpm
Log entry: **6400** rpm
